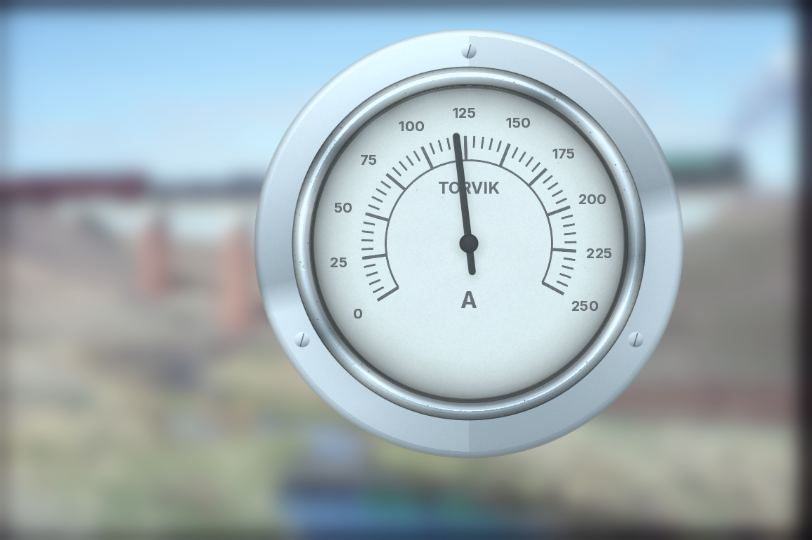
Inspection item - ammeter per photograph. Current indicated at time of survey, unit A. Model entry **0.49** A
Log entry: **120** A
